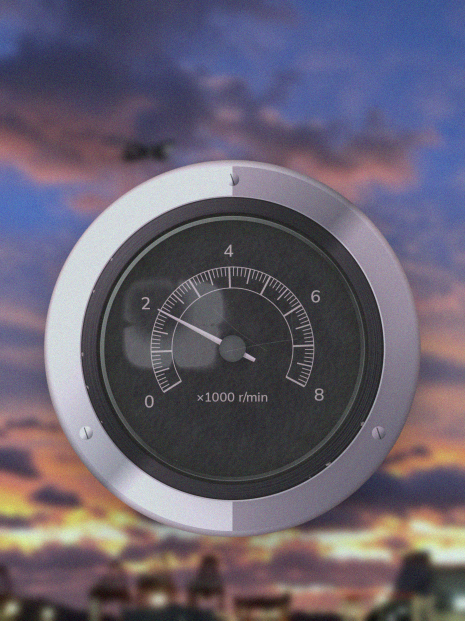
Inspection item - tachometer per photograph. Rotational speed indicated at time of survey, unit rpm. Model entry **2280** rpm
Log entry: **2000** rpm
